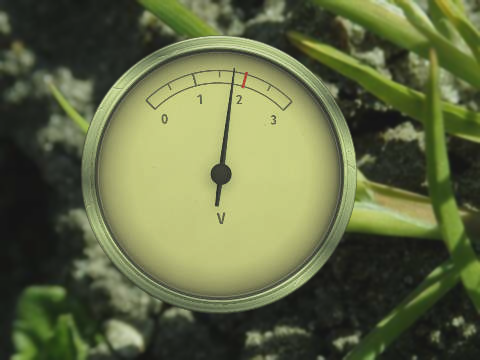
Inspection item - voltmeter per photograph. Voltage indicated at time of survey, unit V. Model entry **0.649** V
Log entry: **1.75** V
